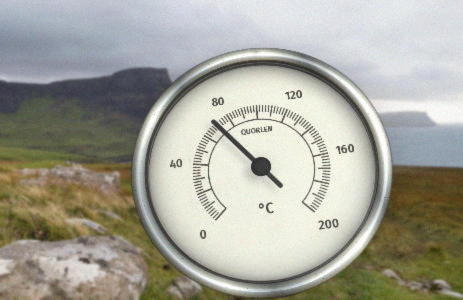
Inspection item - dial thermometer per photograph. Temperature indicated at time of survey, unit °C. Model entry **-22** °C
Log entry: **70** °C
